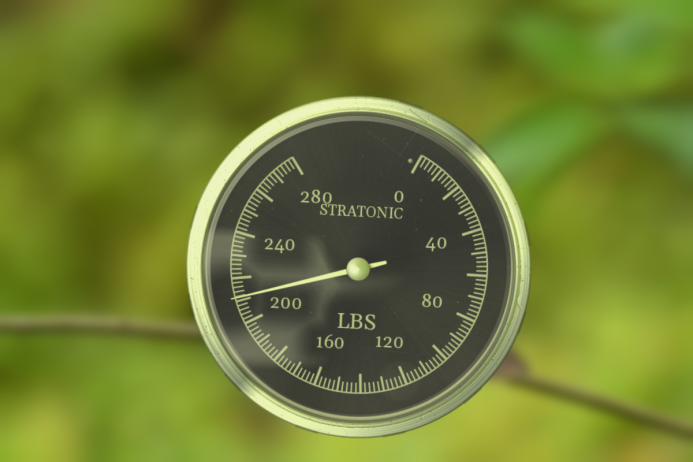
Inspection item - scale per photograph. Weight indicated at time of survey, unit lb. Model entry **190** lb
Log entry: **212** lb
